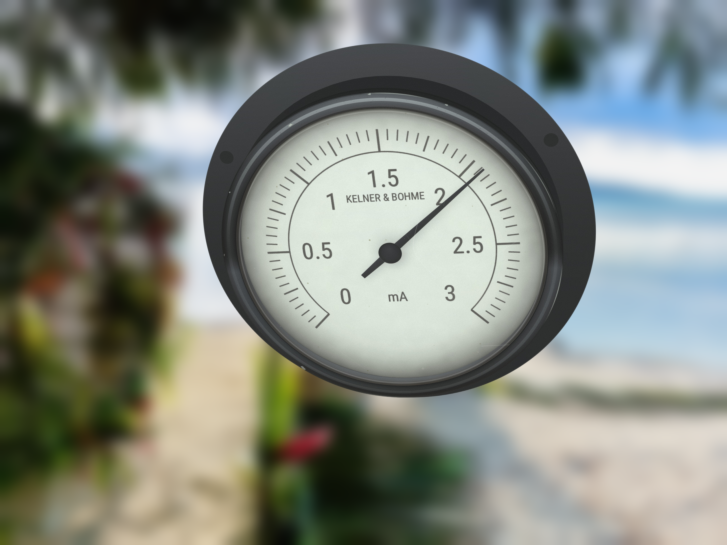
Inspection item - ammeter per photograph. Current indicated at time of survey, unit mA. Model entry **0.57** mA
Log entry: **2.05** mA
